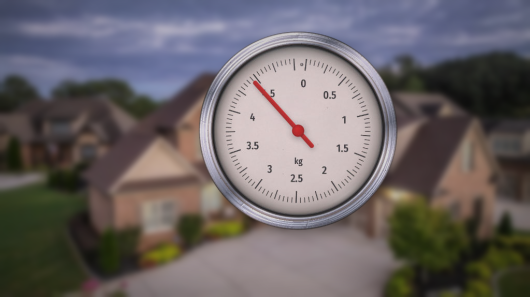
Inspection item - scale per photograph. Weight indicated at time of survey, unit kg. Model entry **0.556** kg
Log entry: **4.45** kg
